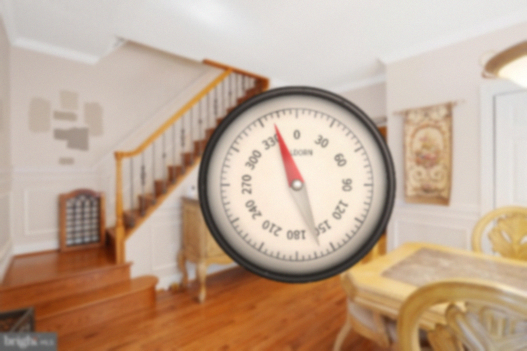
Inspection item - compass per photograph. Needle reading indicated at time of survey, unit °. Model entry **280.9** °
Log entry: **340** °
